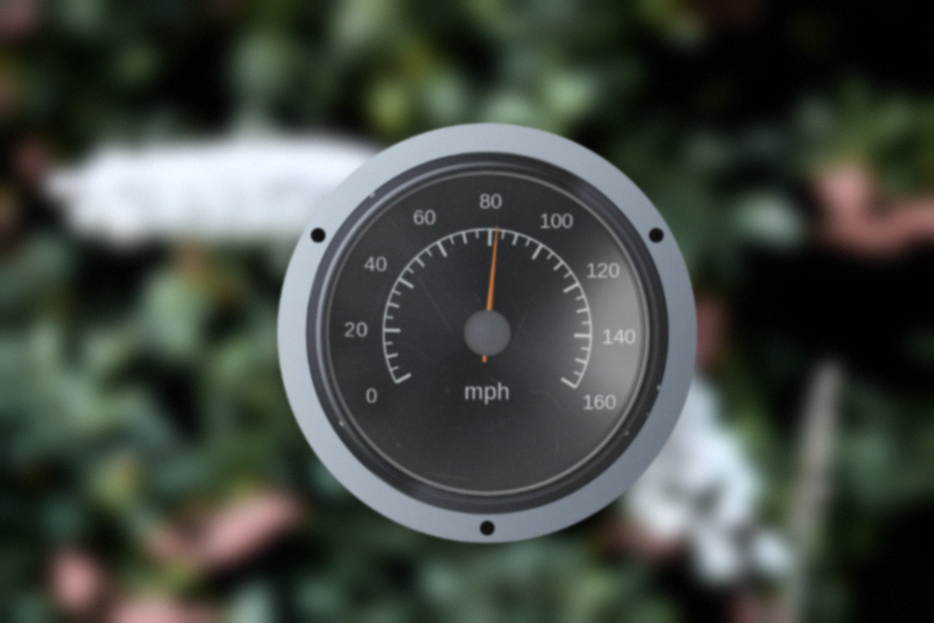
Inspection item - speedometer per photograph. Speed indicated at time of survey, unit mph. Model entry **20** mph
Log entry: **82.5** mph
